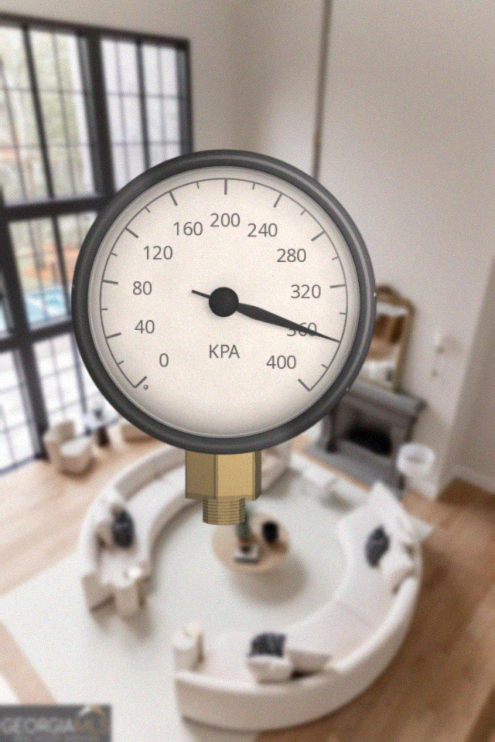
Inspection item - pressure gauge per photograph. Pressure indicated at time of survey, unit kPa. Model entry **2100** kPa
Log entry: **360** kPa
